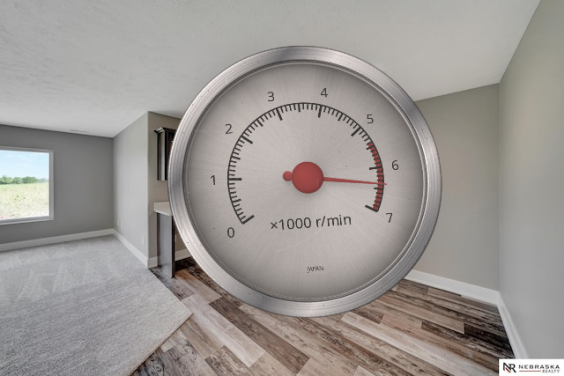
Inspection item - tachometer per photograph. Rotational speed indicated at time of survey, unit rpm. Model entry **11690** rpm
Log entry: **6400** rpm
